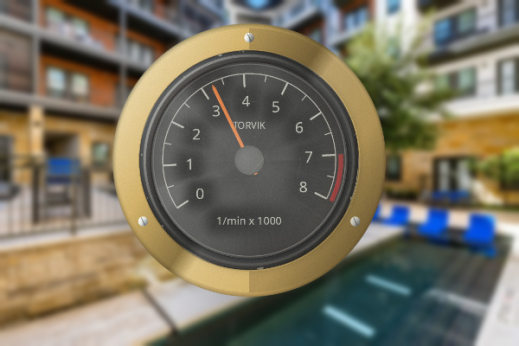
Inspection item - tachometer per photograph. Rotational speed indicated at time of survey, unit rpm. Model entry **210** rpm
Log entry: **3250** rpm
